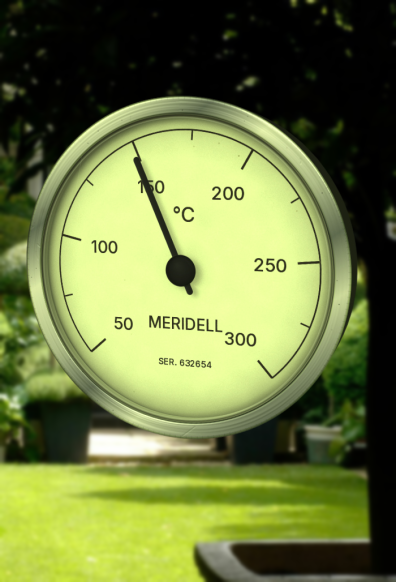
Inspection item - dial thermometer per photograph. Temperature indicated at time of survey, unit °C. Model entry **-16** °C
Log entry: **150** °C
